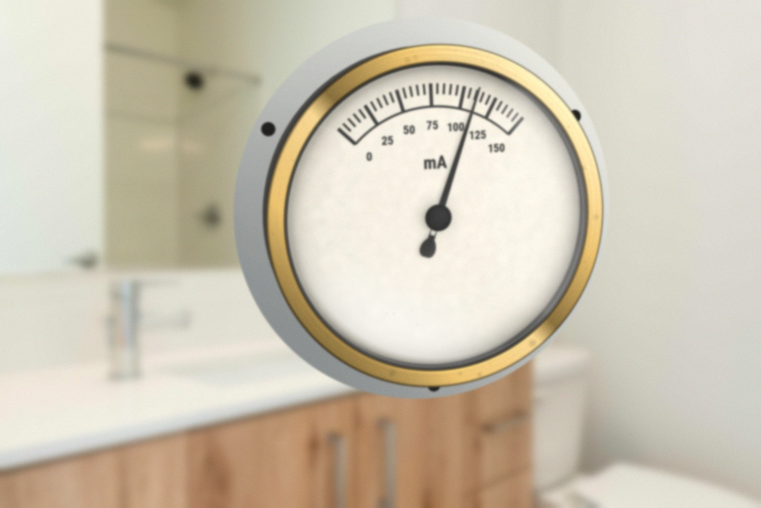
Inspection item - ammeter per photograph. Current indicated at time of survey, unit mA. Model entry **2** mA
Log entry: **110** mA
